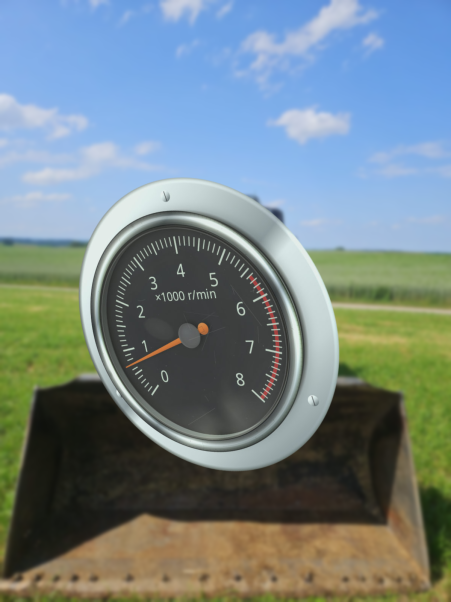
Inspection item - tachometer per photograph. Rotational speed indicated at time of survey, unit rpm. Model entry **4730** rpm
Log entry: **700** rpm
